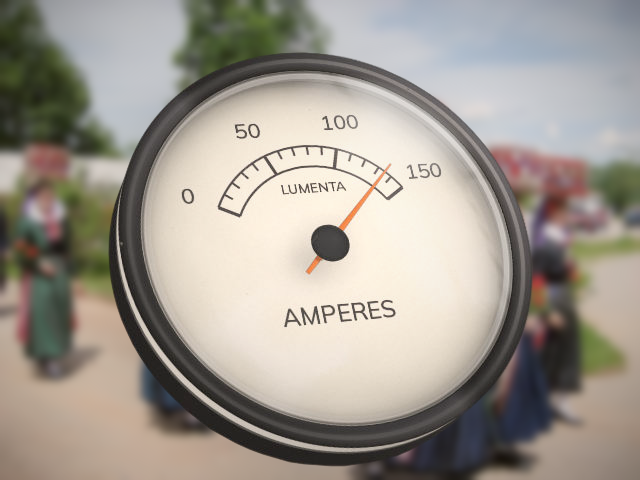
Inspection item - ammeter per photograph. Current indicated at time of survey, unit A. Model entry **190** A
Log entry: **135** A
